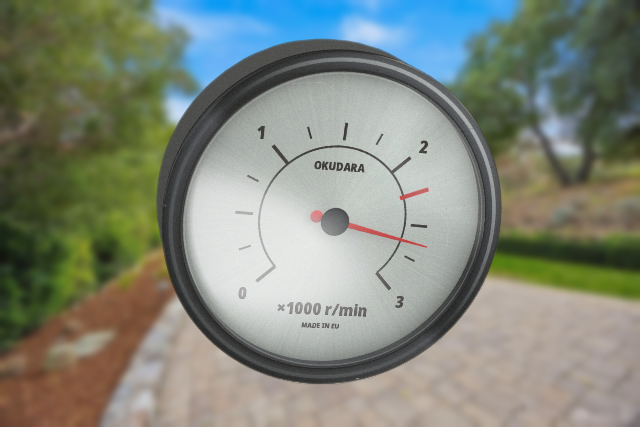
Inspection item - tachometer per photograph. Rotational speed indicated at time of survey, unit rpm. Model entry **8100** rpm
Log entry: **2625** rpm
